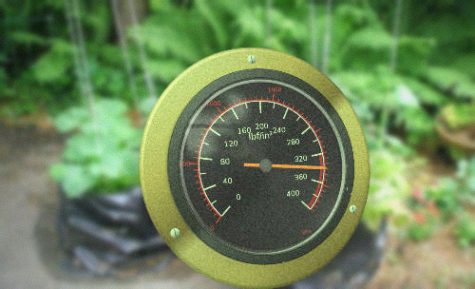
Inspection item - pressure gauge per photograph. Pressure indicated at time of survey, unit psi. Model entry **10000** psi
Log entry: **340** psi
